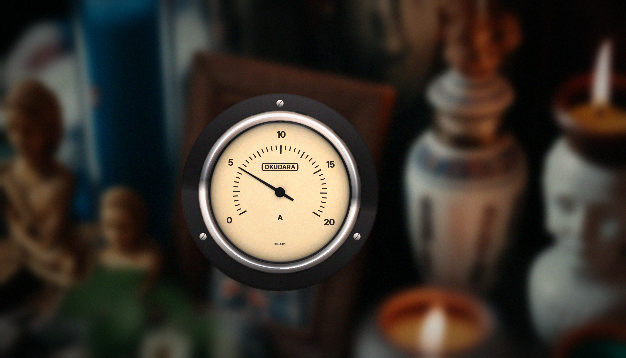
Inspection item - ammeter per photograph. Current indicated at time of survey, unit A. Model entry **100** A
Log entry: **5** A
